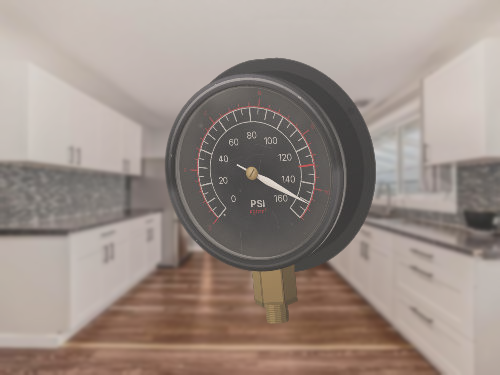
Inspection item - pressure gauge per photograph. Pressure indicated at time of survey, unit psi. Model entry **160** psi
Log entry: **150** psi
